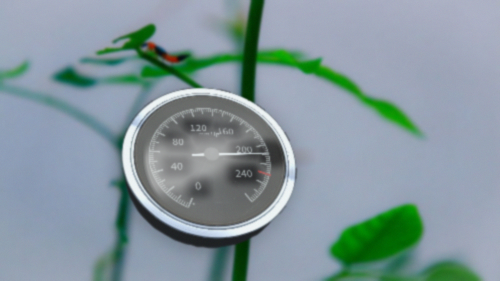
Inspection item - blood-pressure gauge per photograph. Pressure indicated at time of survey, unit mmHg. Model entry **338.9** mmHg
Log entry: **210** mmHg
